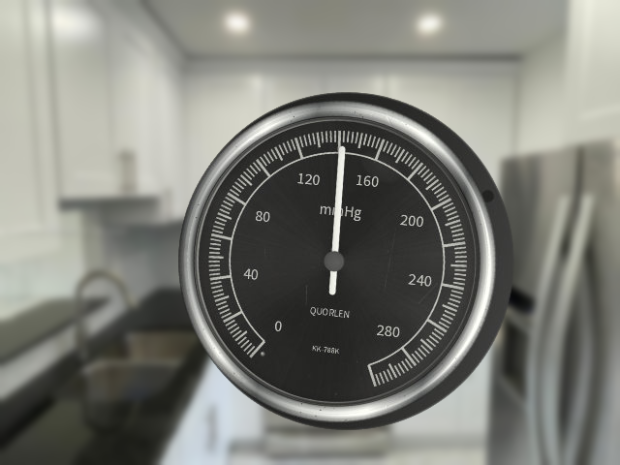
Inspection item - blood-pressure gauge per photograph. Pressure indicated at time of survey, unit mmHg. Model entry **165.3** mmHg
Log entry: **142** mmHg
